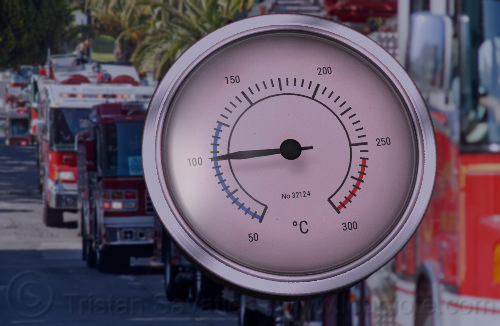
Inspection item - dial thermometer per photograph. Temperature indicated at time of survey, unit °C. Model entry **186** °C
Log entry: **100** °C
